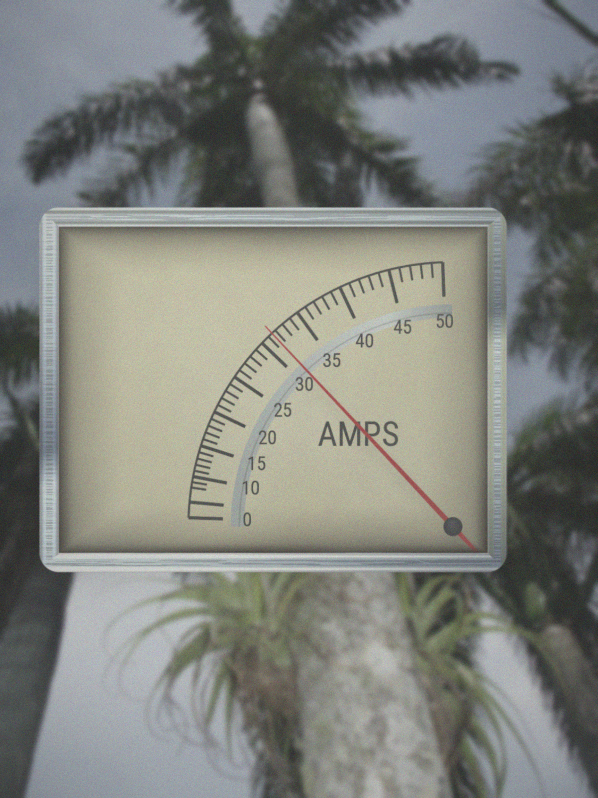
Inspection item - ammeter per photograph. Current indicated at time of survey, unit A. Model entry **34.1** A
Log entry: **31.5** A
